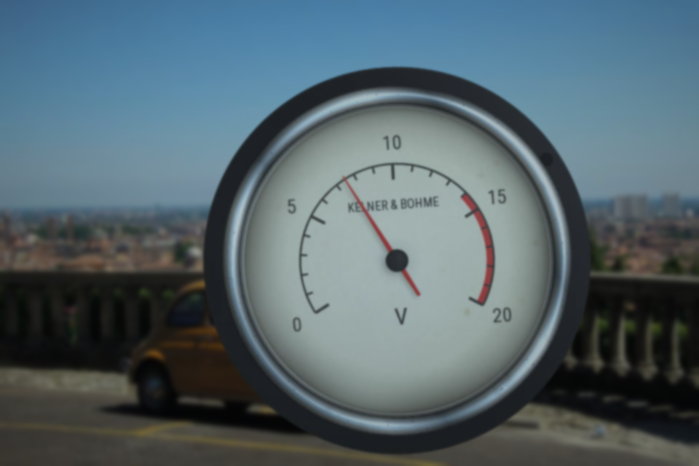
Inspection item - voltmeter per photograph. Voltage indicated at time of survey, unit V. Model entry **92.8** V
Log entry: **7.5** V
